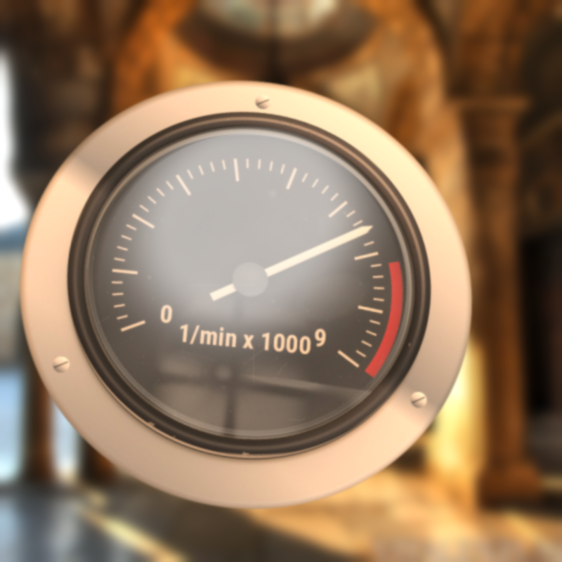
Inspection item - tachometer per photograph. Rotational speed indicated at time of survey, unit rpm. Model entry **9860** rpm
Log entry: **6600** rpm
